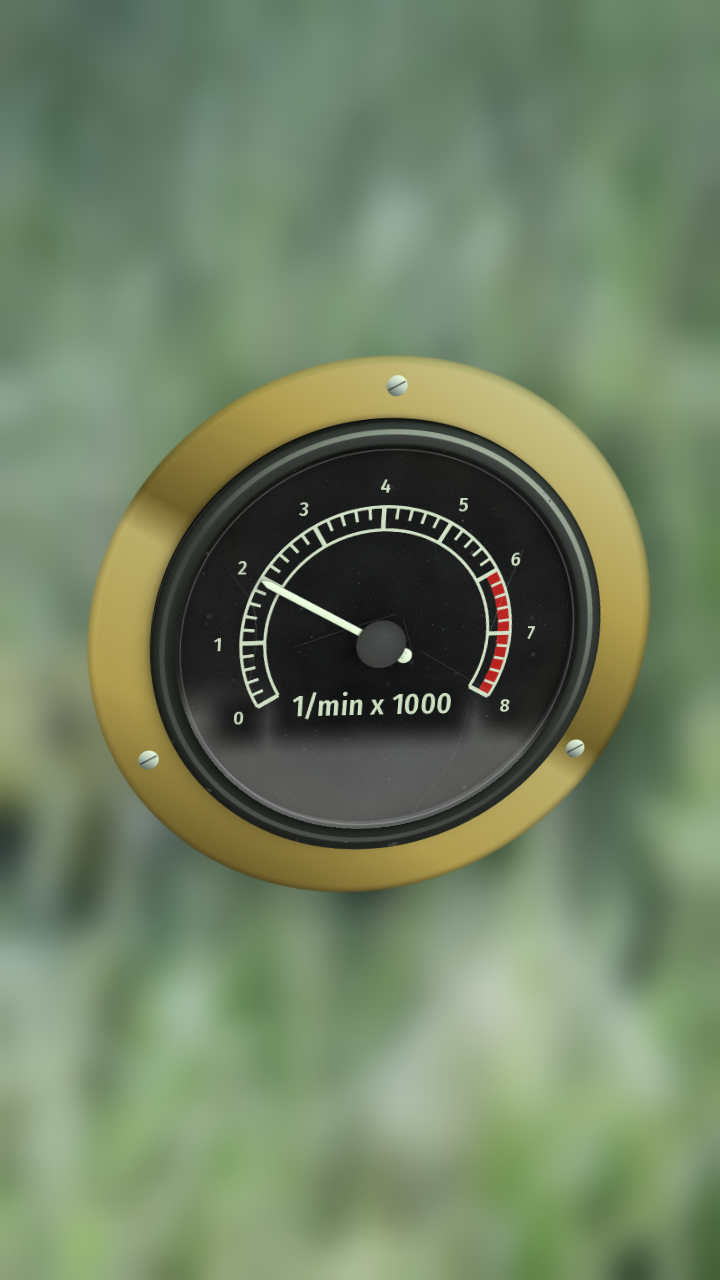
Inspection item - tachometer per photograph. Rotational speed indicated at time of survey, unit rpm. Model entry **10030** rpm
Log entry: **2000** rpm
